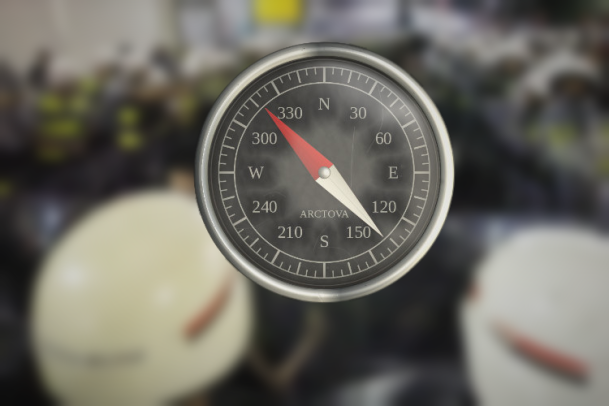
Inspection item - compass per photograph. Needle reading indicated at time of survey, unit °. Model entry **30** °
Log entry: **317.5** °
